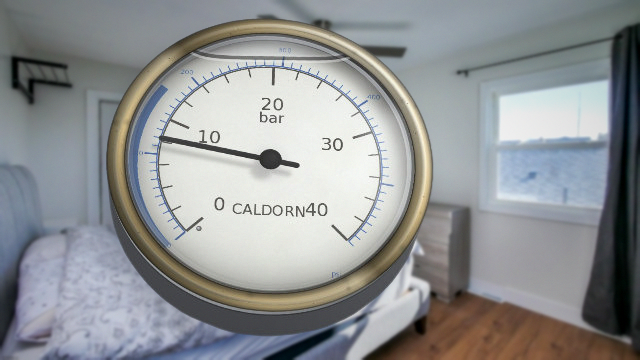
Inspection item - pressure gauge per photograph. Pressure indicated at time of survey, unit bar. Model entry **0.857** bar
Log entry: **8** bar
